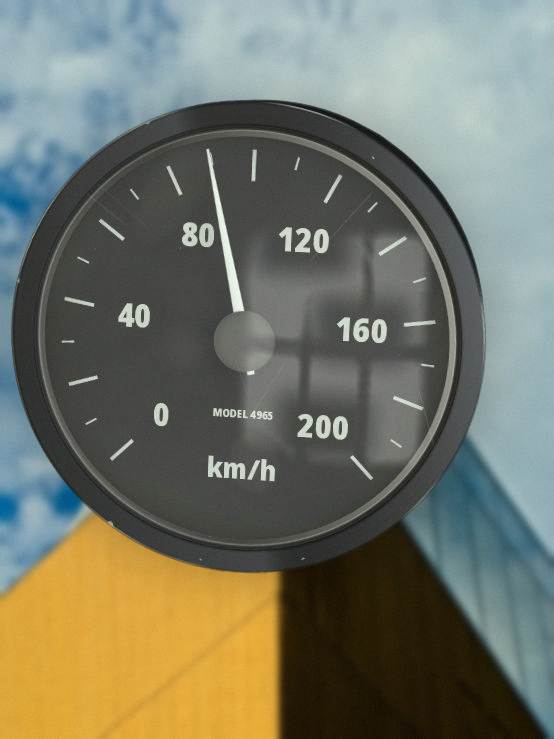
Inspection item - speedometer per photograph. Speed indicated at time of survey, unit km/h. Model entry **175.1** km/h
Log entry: **90** km/h
